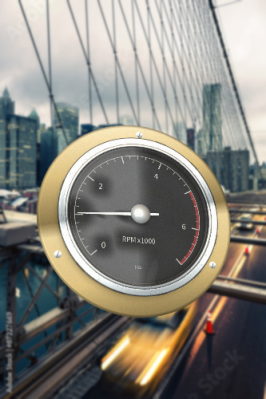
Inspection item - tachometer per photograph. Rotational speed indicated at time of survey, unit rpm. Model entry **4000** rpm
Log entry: **1000** rpm
